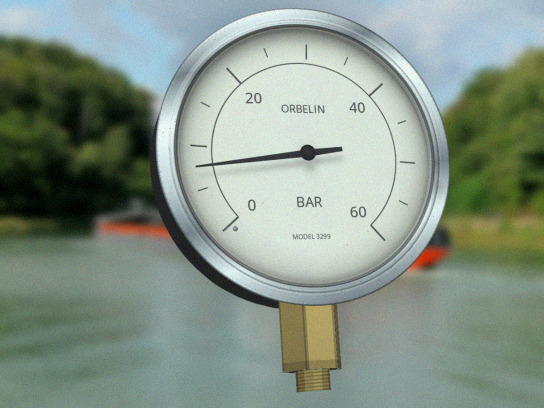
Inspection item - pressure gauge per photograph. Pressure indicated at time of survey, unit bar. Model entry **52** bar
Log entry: **7.5** bar
